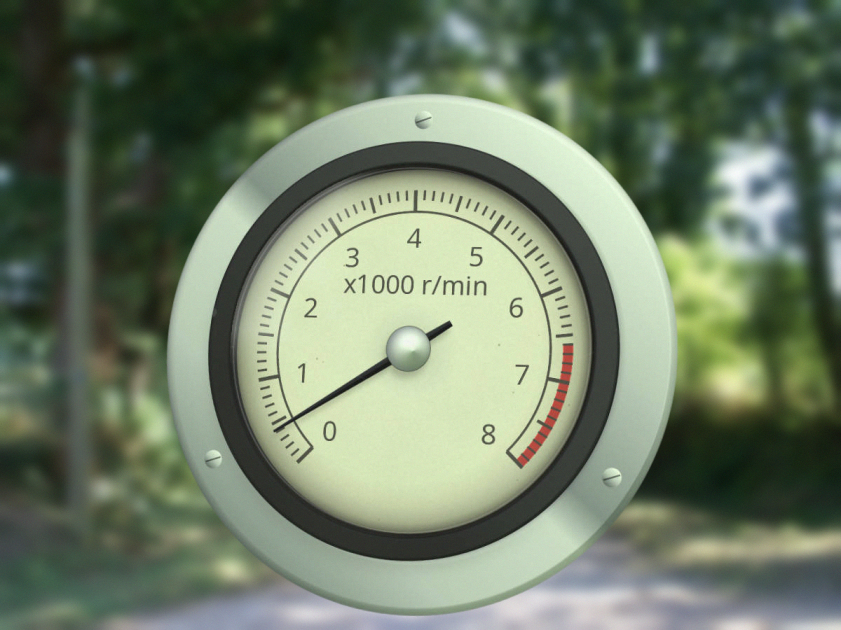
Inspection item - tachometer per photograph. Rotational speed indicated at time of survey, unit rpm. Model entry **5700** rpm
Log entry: **400** rpm
